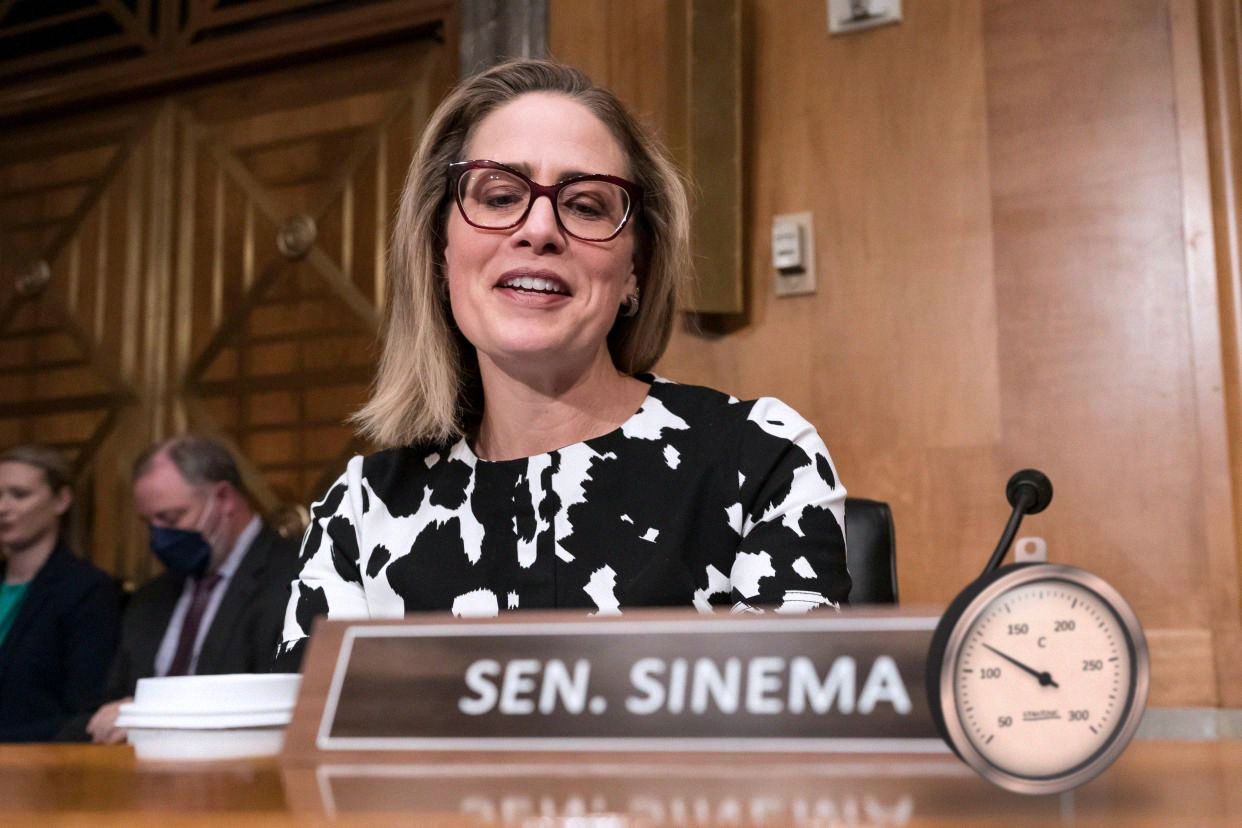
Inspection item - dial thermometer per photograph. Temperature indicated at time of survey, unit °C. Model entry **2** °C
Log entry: **120** °C
